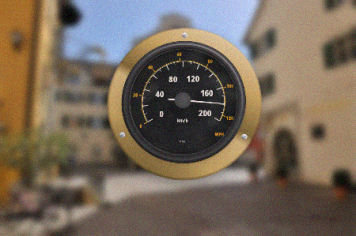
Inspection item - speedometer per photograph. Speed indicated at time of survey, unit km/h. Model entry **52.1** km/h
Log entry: **180** km/h
